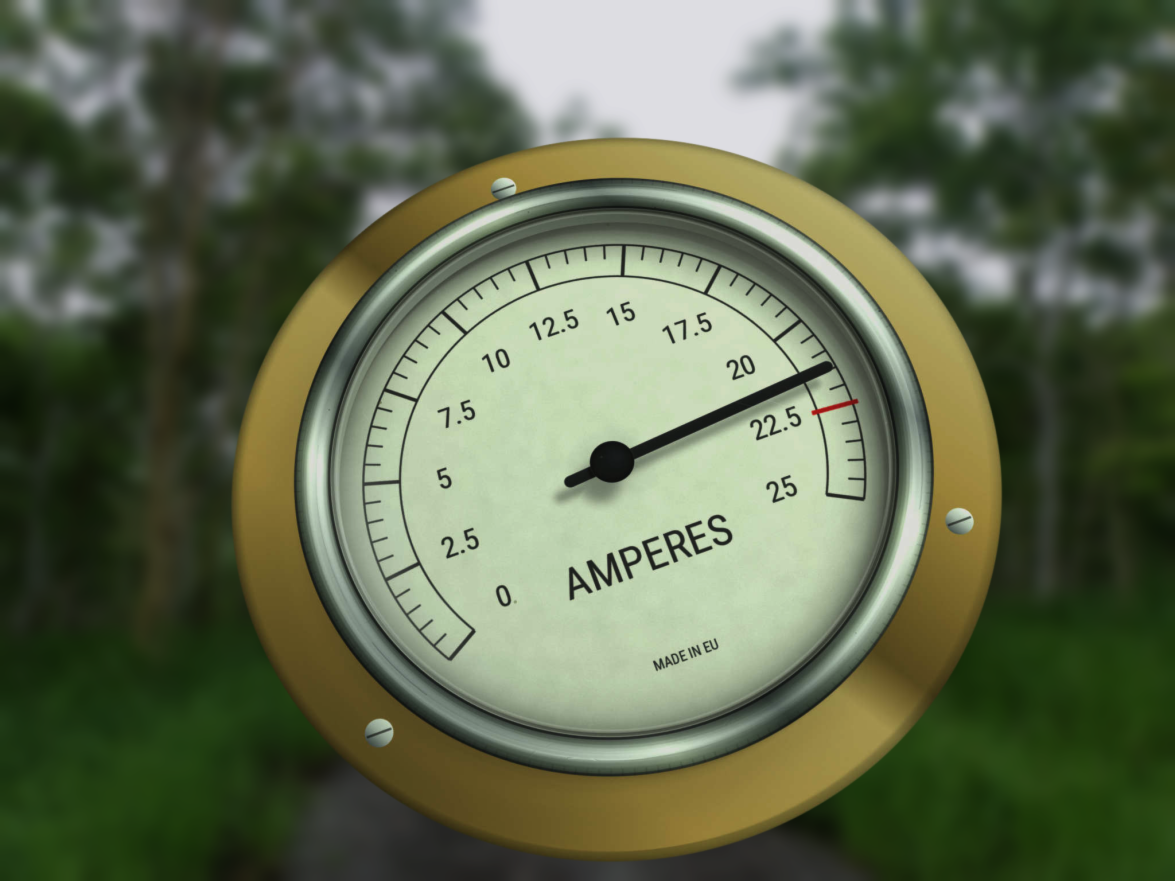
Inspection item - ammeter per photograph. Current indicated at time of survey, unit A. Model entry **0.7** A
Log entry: **21.5** A
